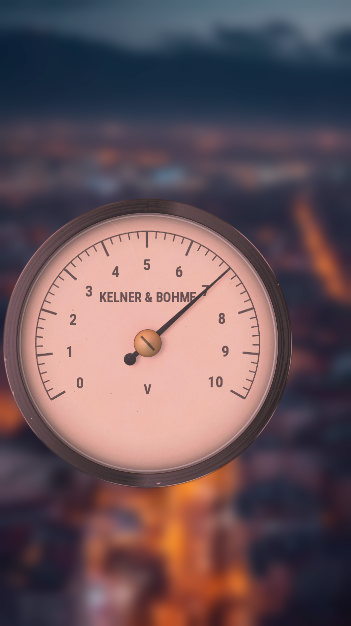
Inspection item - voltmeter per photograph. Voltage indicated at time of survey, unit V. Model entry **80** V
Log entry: **7** V
